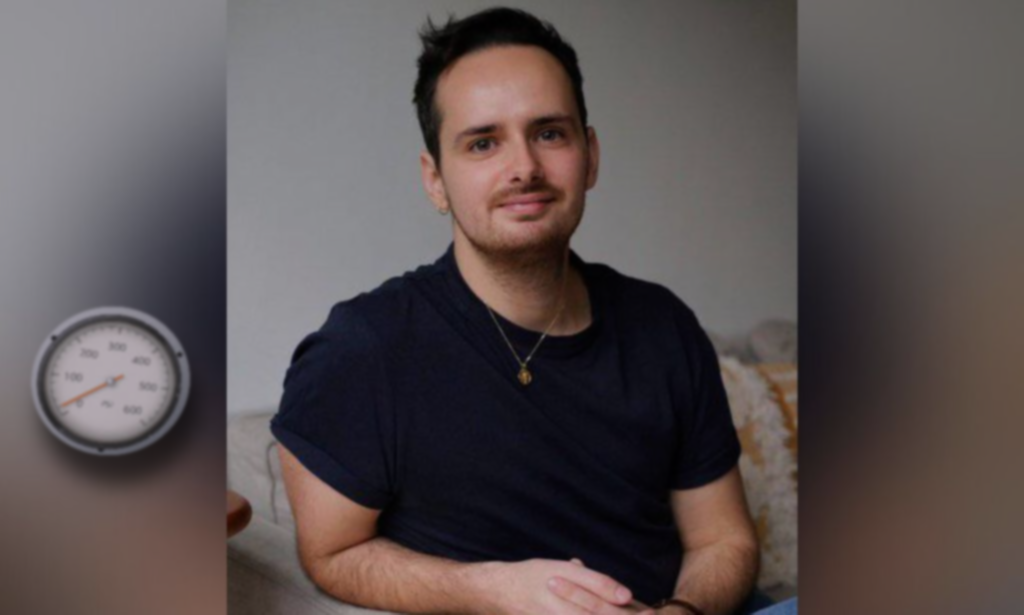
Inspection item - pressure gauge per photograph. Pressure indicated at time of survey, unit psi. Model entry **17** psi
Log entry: **20** psi
